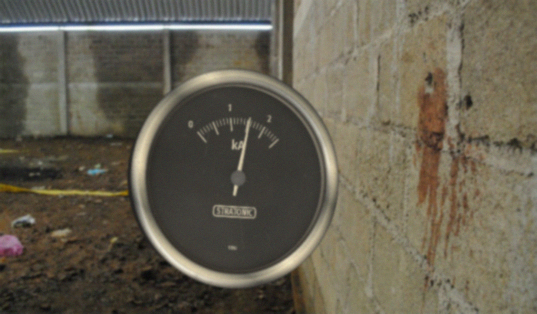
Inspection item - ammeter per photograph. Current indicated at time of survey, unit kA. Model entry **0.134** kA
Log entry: **1.5** kA
